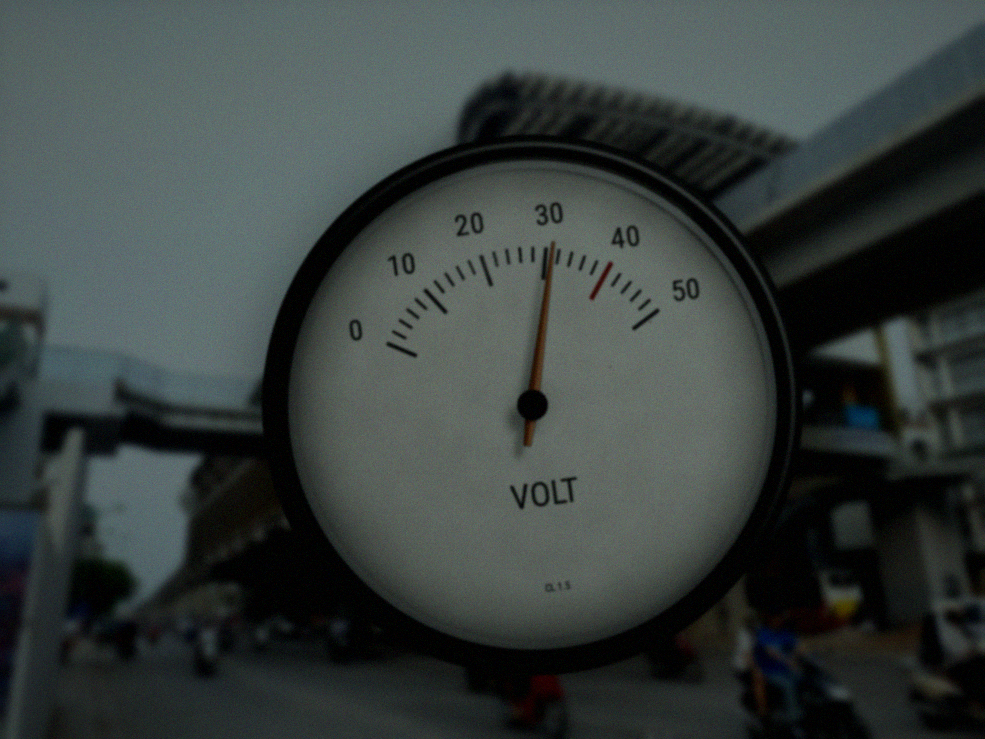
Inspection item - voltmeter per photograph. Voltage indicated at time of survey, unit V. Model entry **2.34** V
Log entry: **31** V
